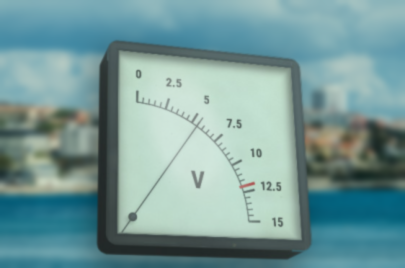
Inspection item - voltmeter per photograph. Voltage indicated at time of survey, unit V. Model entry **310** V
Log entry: **5.5** V
